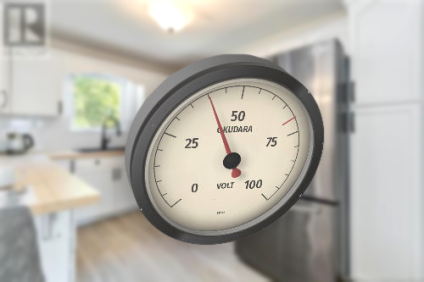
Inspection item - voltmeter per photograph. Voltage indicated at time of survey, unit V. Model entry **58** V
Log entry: **40** V
